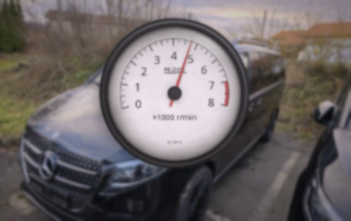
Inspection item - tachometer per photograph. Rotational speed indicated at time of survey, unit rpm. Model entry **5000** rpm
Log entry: **4750** rpm
